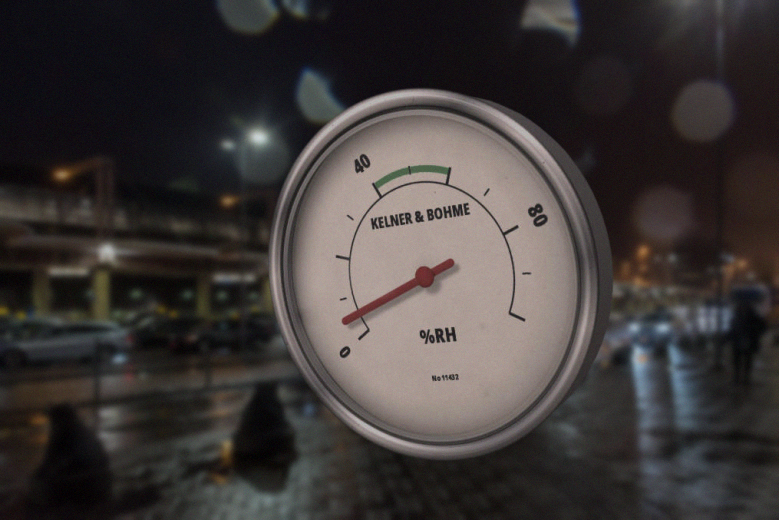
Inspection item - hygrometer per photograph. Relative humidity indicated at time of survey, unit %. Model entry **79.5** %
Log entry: **5** %
